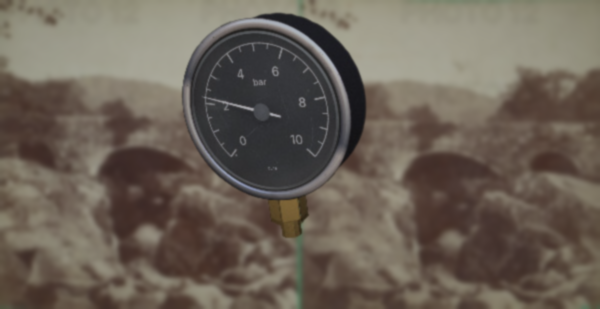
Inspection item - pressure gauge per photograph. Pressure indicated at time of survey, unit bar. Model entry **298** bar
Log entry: **2.25** bar
